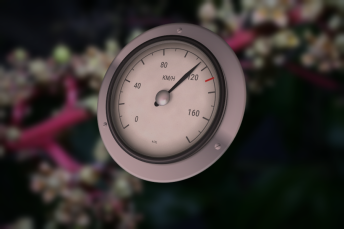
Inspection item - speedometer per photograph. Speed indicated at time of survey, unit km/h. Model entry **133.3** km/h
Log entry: **115** km/h
